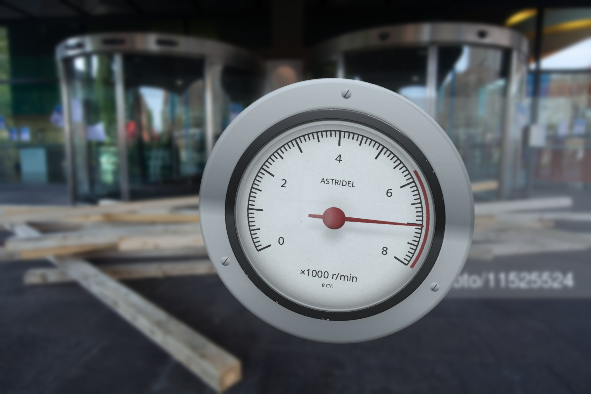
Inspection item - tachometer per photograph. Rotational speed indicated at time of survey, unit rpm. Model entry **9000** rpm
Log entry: **7000** rpm
